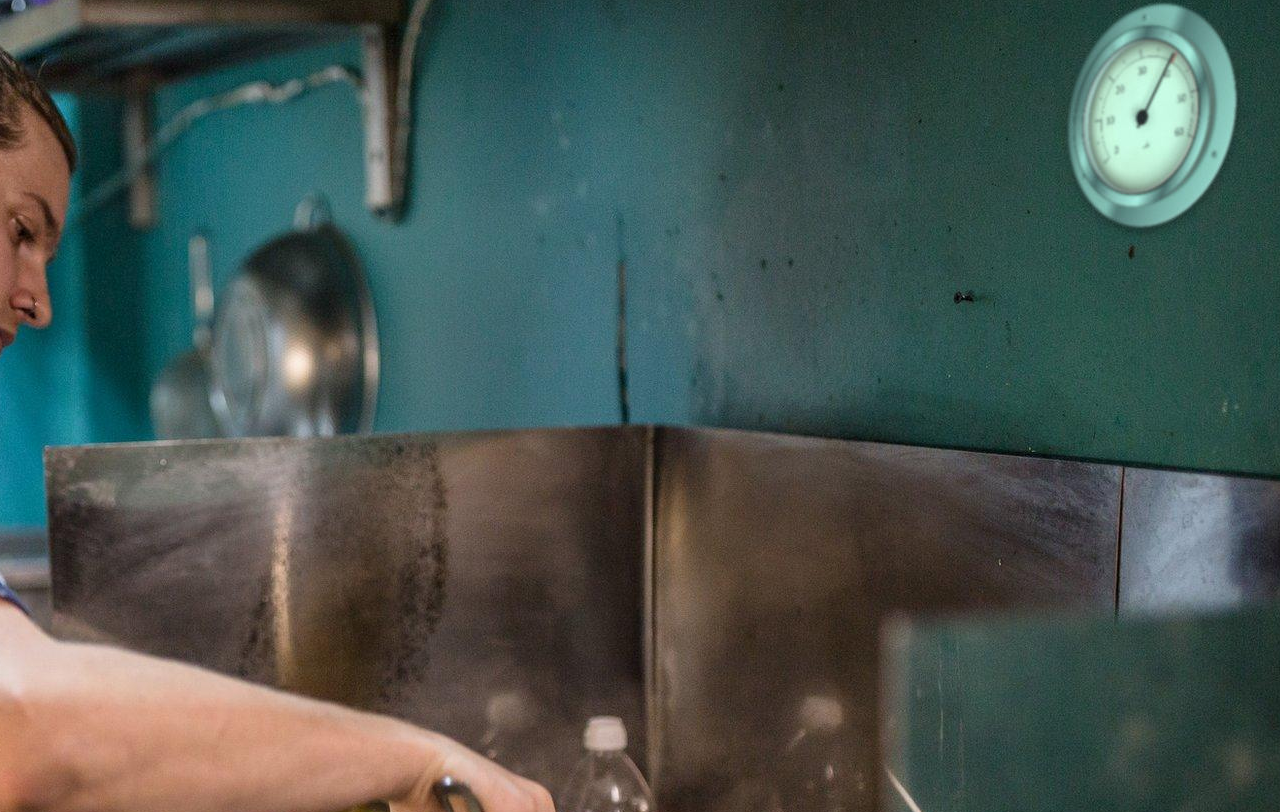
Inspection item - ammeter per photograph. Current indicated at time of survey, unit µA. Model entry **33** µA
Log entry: **40** µA
